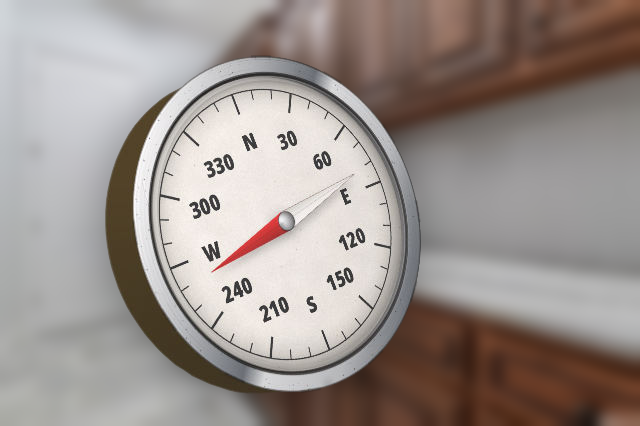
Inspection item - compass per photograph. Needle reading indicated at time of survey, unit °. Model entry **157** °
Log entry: **260** °
